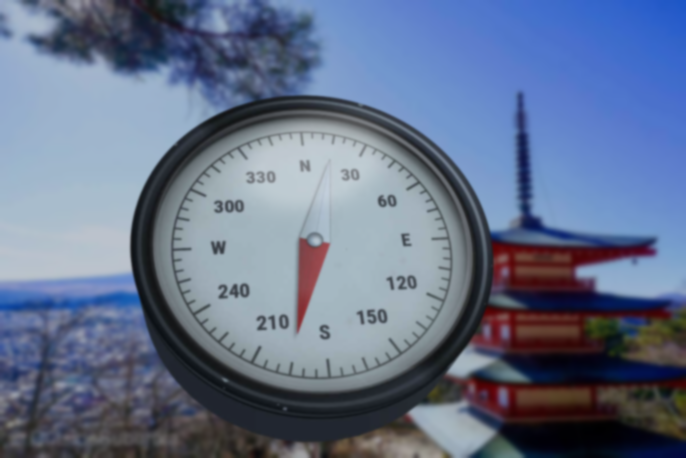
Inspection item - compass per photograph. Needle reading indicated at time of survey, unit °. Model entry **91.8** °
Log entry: **195** °
